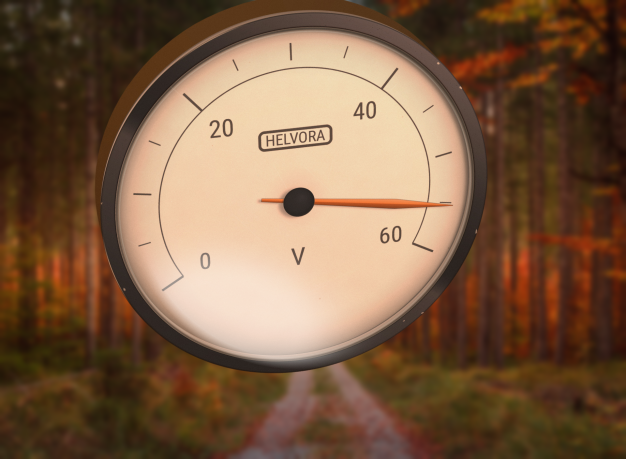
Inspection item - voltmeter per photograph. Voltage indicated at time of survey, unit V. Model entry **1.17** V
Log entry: **55** V
